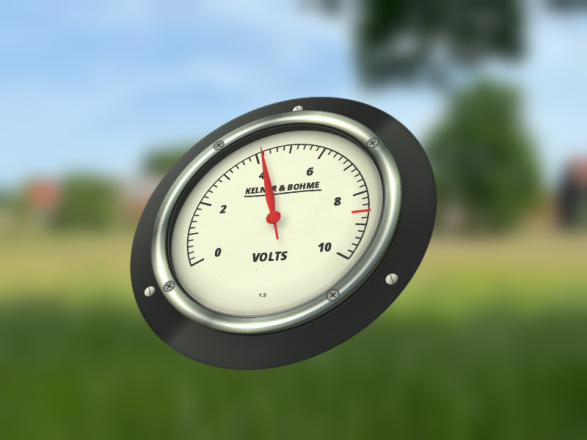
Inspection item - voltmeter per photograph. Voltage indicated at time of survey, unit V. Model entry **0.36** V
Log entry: **4.2** V
